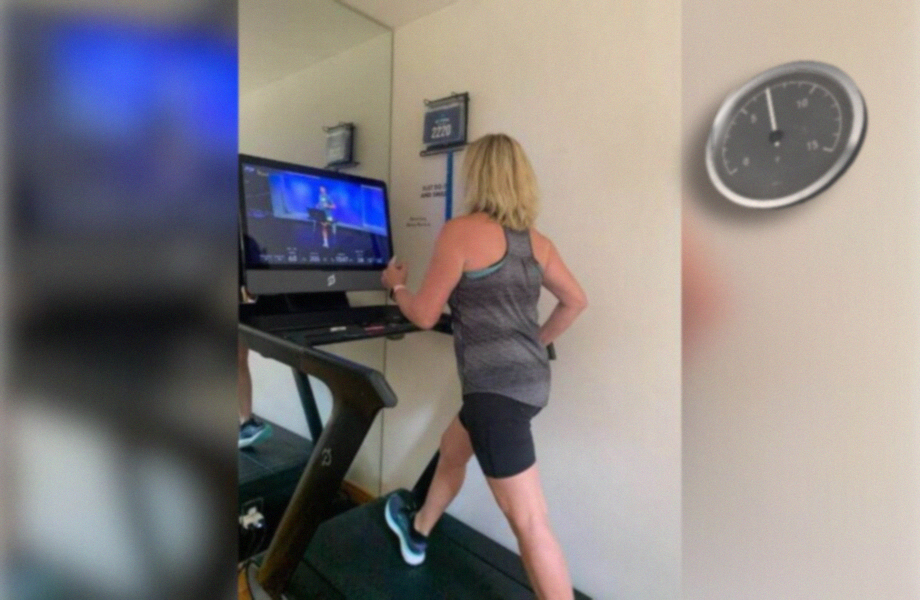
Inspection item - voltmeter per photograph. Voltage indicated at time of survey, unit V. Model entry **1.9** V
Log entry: **7** V
